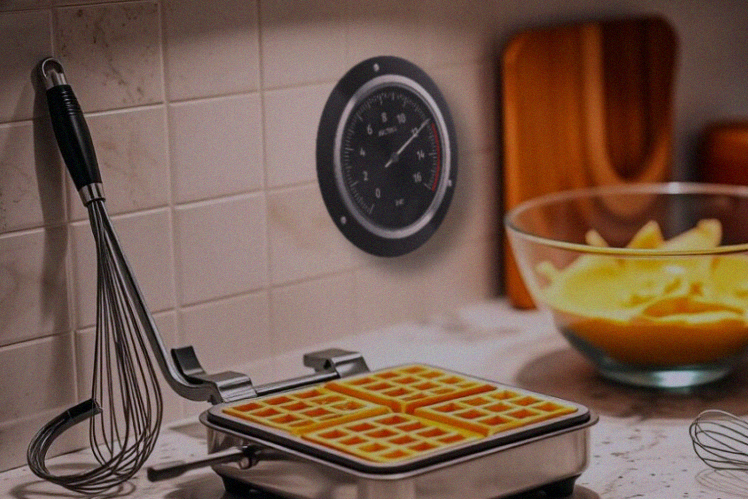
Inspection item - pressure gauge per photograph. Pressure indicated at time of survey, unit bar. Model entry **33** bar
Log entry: **12** bar
